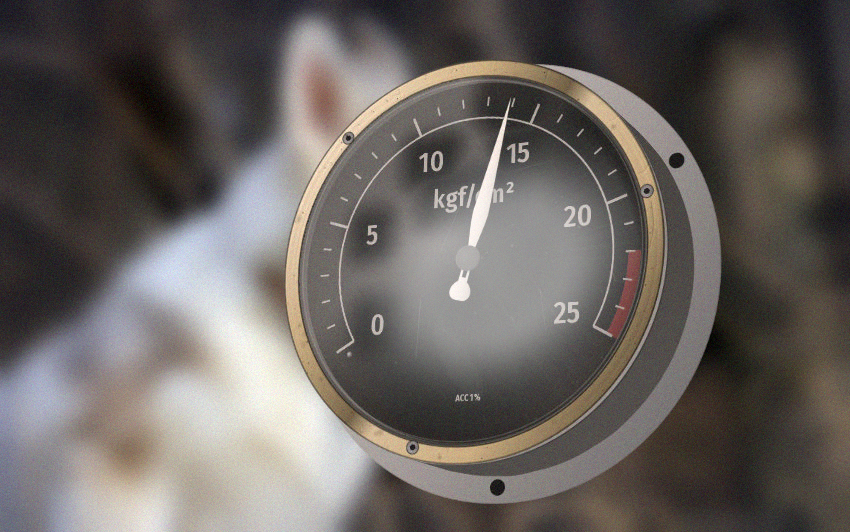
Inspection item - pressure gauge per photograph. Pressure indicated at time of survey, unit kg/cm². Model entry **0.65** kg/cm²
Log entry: **14** kg/cm²
